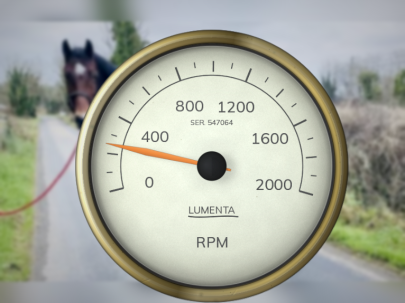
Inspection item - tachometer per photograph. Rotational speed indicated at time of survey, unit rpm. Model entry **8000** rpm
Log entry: **250** rpm
